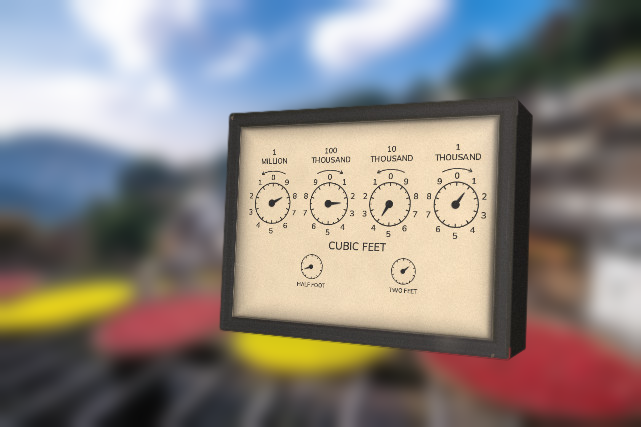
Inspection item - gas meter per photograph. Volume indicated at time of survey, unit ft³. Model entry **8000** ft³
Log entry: **824100** ft³
